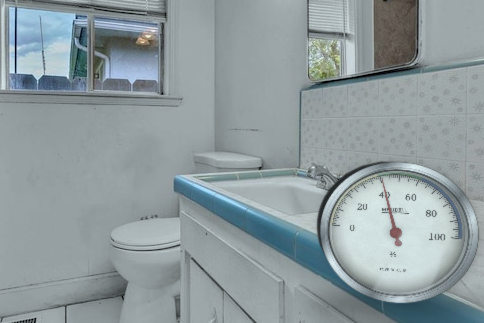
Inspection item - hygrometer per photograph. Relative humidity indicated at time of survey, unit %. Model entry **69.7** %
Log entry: **40** %
